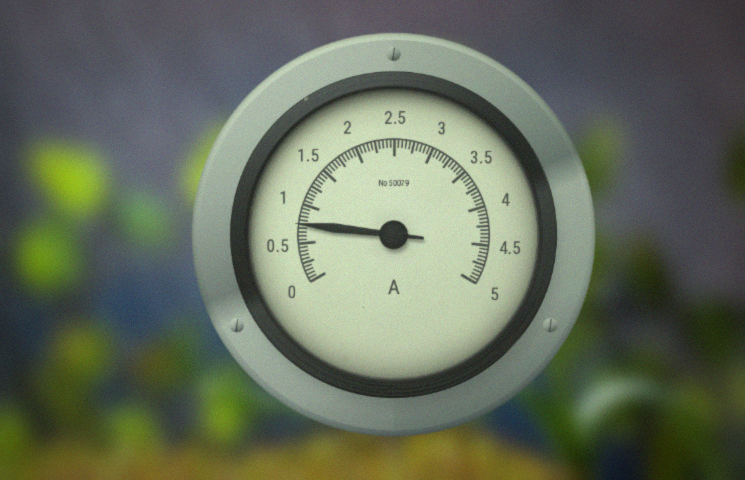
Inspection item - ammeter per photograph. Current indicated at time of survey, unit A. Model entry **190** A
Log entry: **0.75** A
